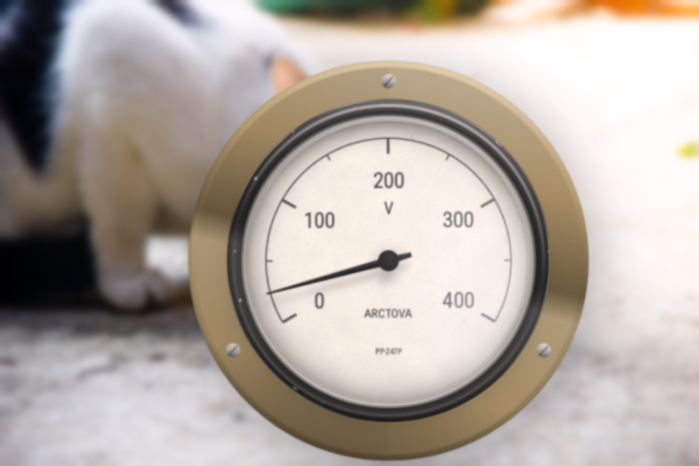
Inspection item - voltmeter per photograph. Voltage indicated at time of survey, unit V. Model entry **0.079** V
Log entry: **25** V
